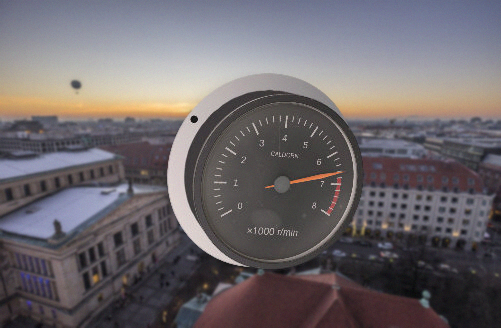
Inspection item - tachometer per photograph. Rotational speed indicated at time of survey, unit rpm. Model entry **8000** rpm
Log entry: **6600** rpm
